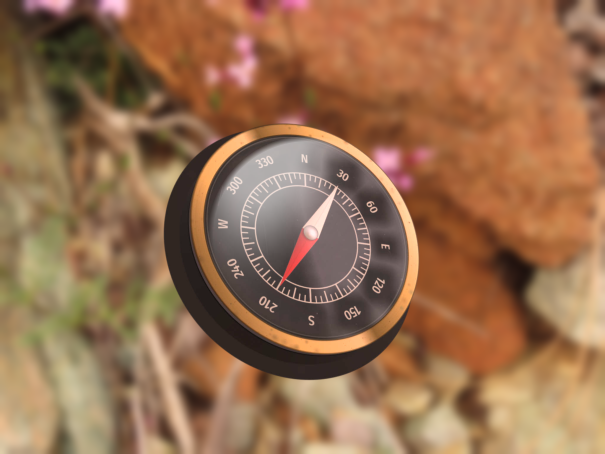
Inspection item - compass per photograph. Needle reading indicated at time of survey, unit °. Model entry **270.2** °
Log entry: **210** °
